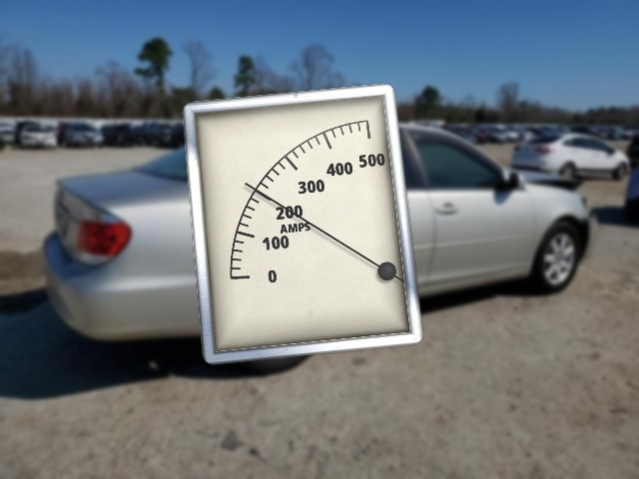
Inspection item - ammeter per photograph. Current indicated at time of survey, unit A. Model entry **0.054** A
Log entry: **200** A
